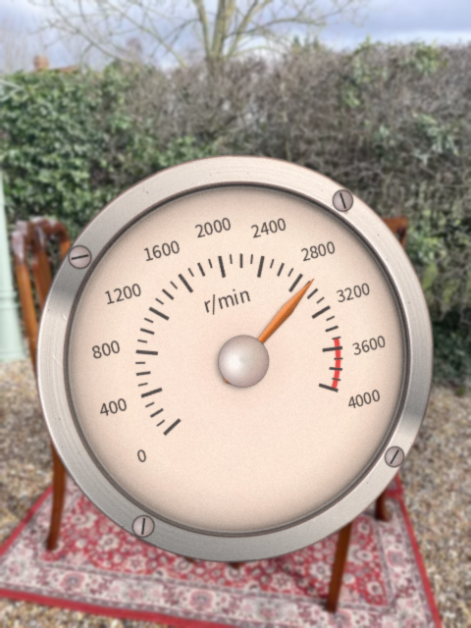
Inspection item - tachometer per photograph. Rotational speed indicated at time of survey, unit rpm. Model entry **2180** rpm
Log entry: **2900** rpm
